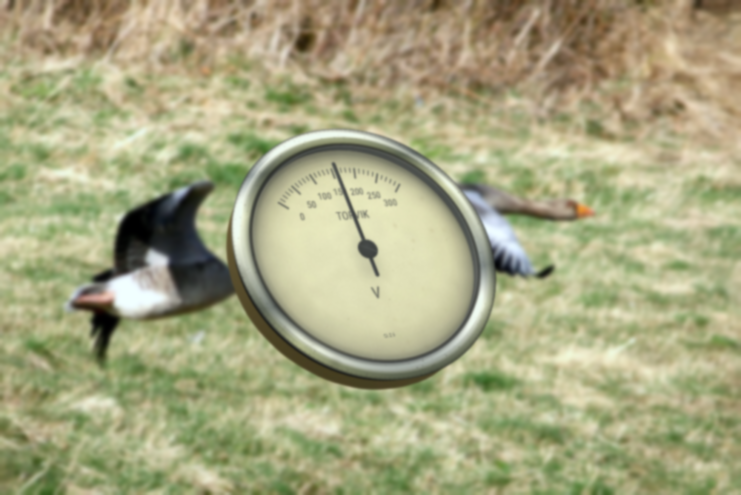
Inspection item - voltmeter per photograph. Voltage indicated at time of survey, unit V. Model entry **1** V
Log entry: **150** V
